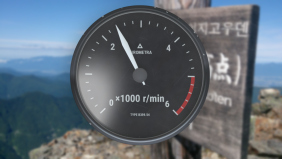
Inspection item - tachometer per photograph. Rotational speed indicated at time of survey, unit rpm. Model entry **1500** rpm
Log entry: **2400** rpm
